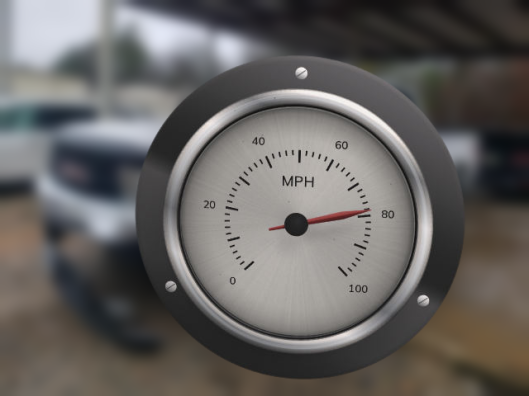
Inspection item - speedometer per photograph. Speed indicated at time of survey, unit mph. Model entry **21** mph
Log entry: **78** mph
